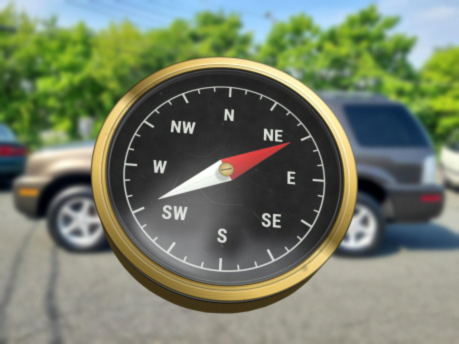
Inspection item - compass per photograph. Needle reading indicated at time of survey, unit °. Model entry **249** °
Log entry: **60** °
